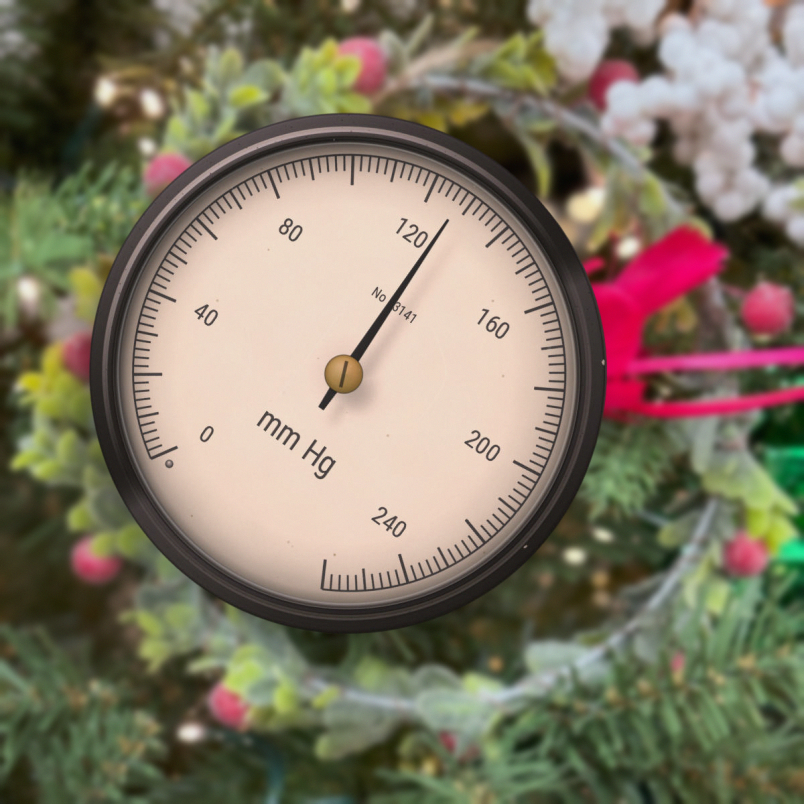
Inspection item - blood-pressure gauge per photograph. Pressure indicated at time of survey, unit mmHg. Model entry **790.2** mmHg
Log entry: **128** mmHg
